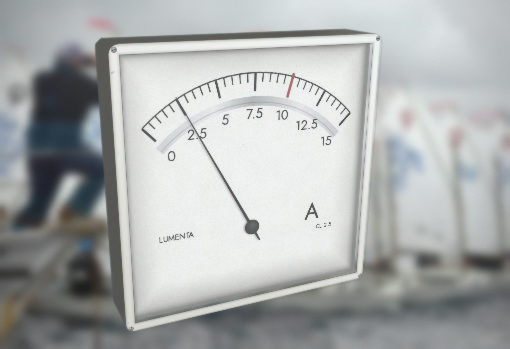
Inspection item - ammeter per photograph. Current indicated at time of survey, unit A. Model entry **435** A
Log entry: **2.5** A
